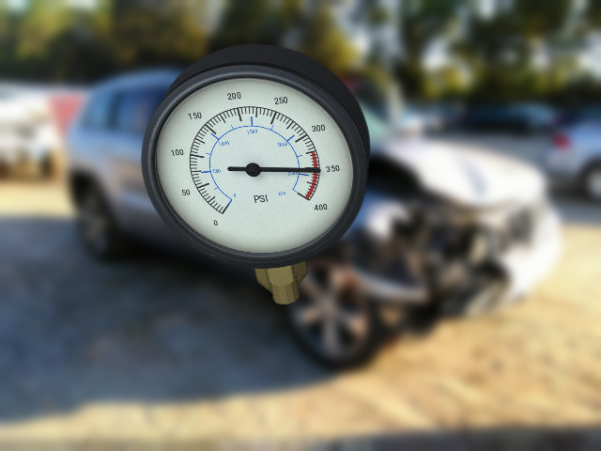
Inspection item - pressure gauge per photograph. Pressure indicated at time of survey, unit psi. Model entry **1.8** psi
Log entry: **350** psi
